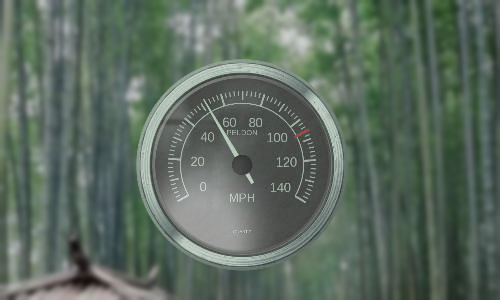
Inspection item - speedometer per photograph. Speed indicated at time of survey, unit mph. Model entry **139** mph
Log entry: **52** mph
